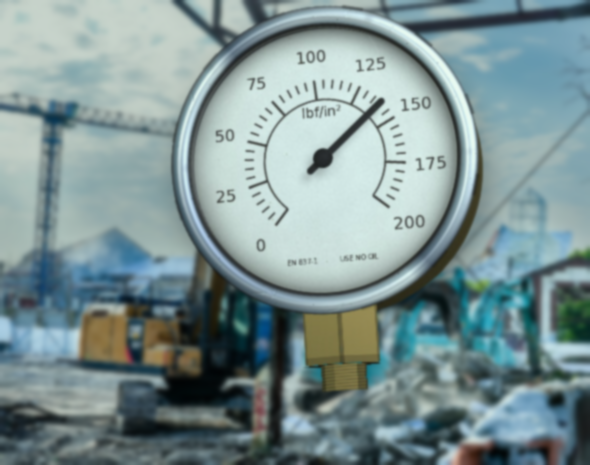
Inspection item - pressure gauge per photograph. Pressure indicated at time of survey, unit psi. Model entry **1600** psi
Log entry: **140** psi
